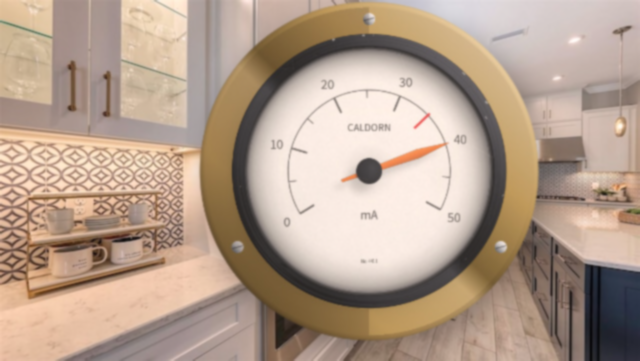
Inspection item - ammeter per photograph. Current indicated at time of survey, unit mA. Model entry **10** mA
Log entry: **40** mA
